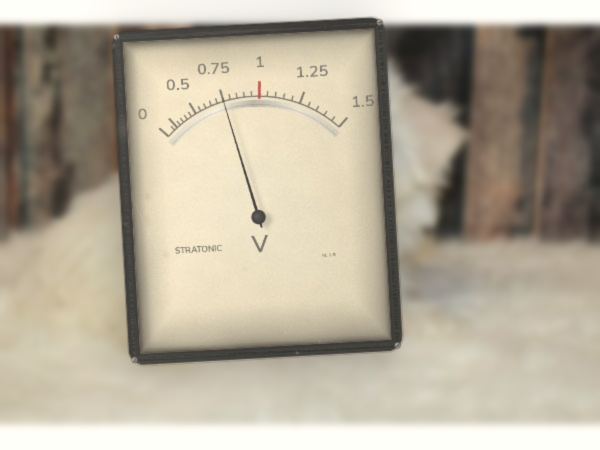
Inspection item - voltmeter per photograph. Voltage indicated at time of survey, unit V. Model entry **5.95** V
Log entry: **0.75** V
